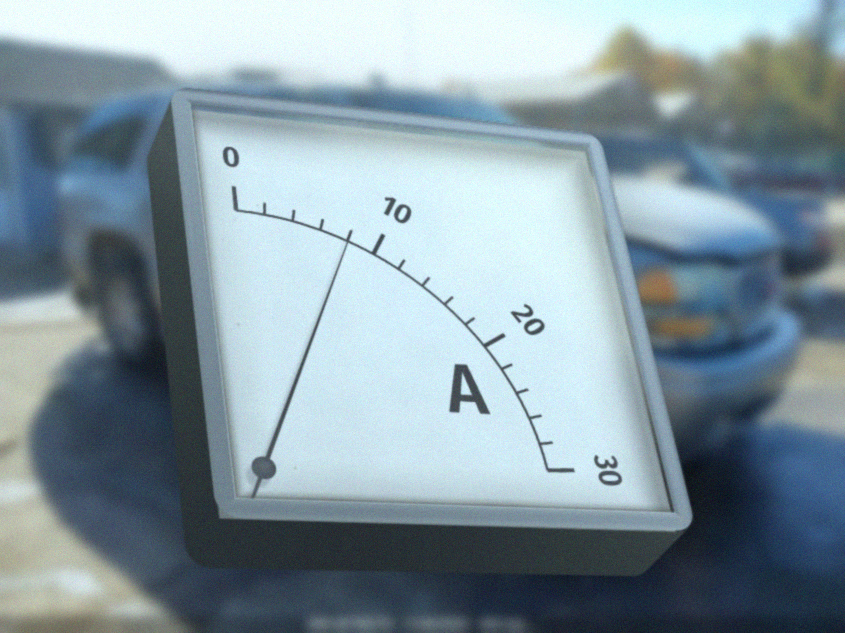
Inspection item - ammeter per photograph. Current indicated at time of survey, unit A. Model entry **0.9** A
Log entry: **8** A
